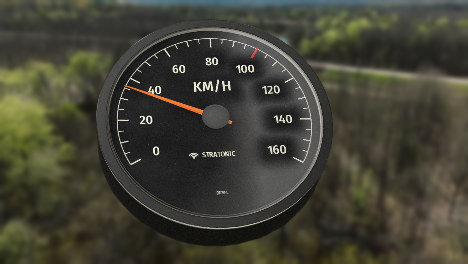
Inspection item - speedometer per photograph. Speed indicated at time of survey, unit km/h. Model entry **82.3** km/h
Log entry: **35** km/h
